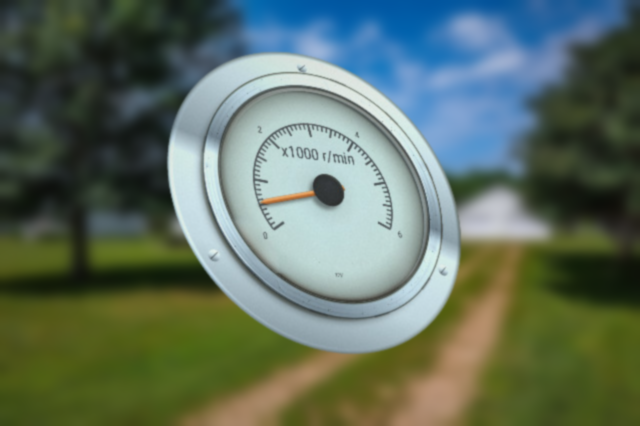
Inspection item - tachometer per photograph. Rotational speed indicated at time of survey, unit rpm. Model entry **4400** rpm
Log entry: **500** rpm
